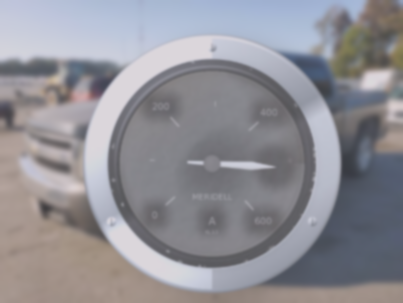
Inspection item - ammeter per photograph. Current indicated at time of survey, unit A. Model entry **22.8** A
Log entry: **500** A
